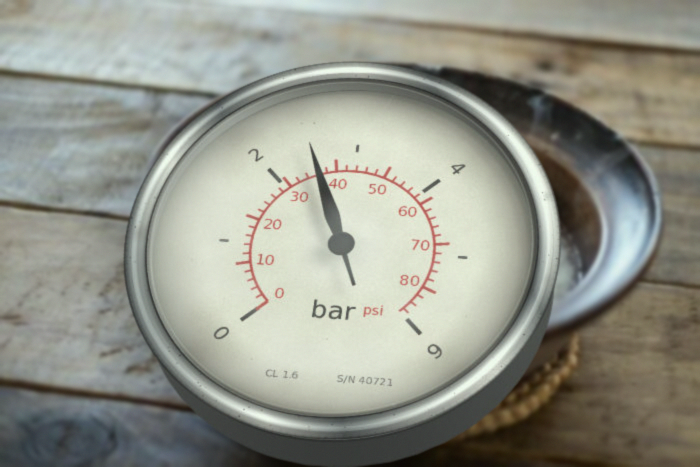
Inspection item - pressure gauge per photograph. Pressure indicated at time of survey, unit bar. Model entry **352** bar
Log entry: **2.5** bar
